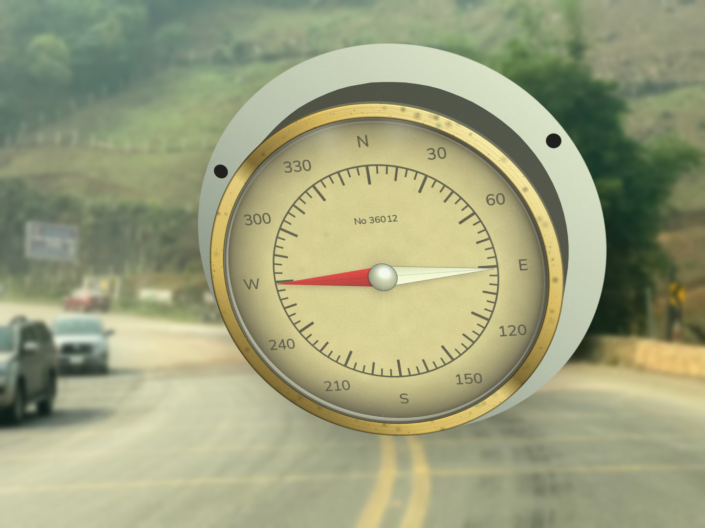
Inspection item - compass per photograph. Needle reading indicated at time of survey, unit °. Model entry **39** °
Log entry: **270** °
